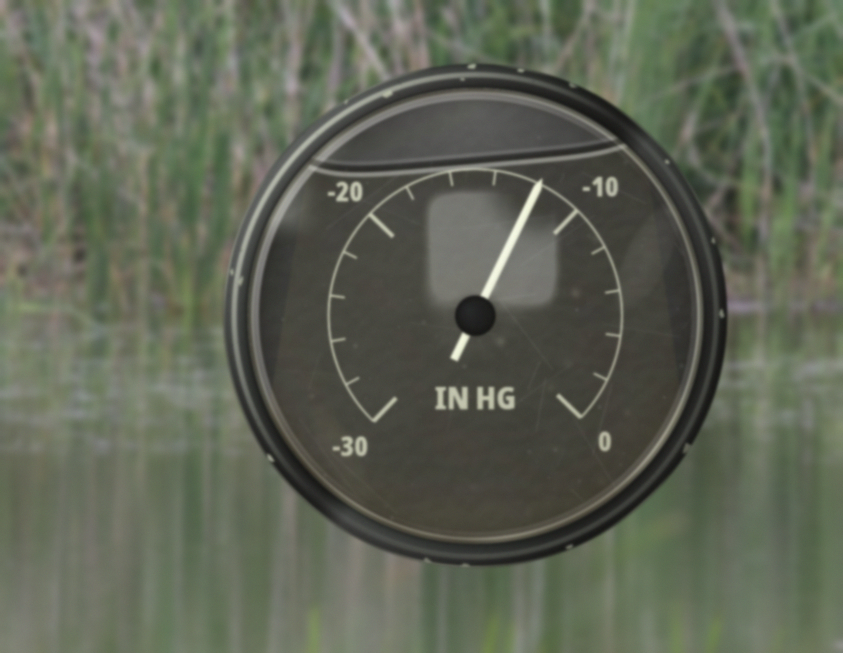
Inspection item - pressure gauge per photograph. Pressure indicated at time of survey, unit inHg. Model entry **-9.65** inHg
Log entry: **-12** inHg
